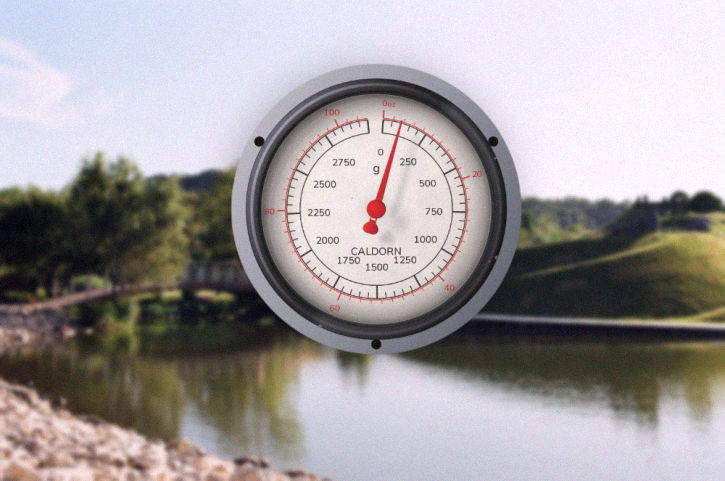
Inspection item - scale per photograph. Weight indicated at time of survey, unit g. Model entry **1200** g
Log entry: **100** g
